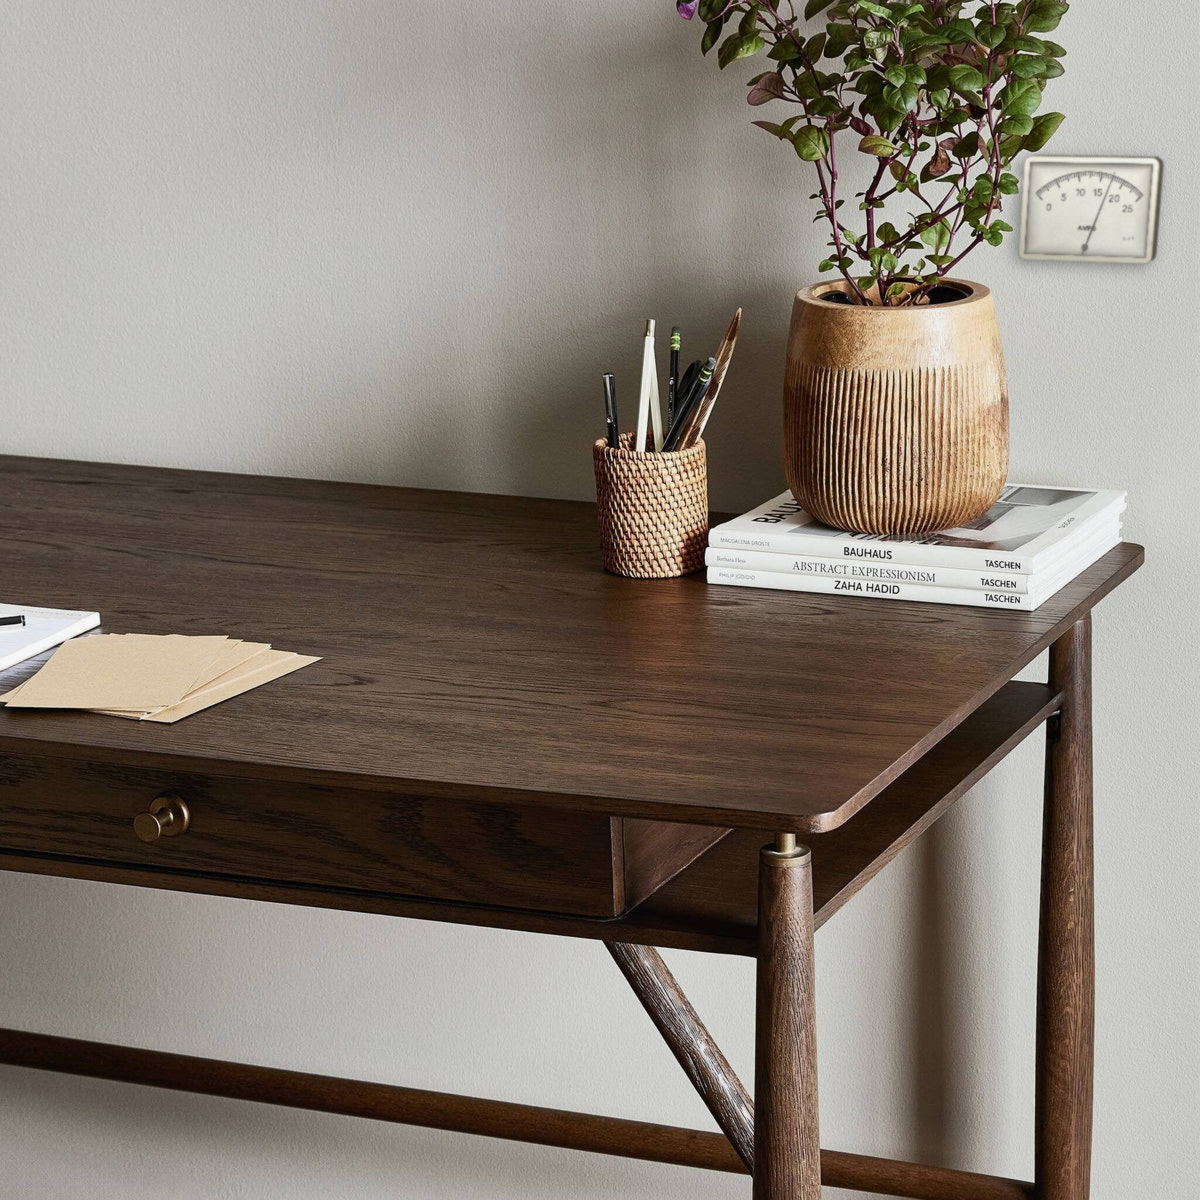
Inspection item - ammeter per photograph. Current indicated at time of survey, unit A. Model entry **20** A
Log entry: **17.5** A
